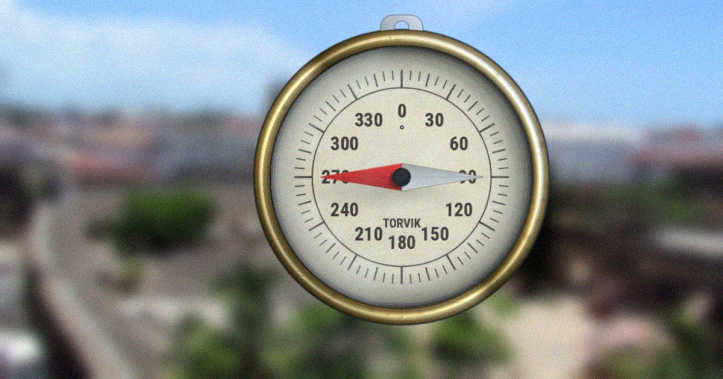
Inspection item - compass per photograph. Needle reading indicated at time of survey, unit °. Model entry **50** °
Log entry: **270** °
